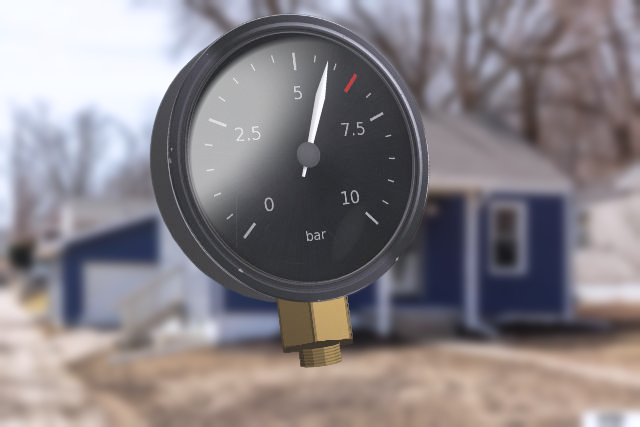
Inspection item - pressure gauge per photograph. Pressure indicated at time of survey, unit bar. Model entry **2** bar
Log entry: **5.75** bar
